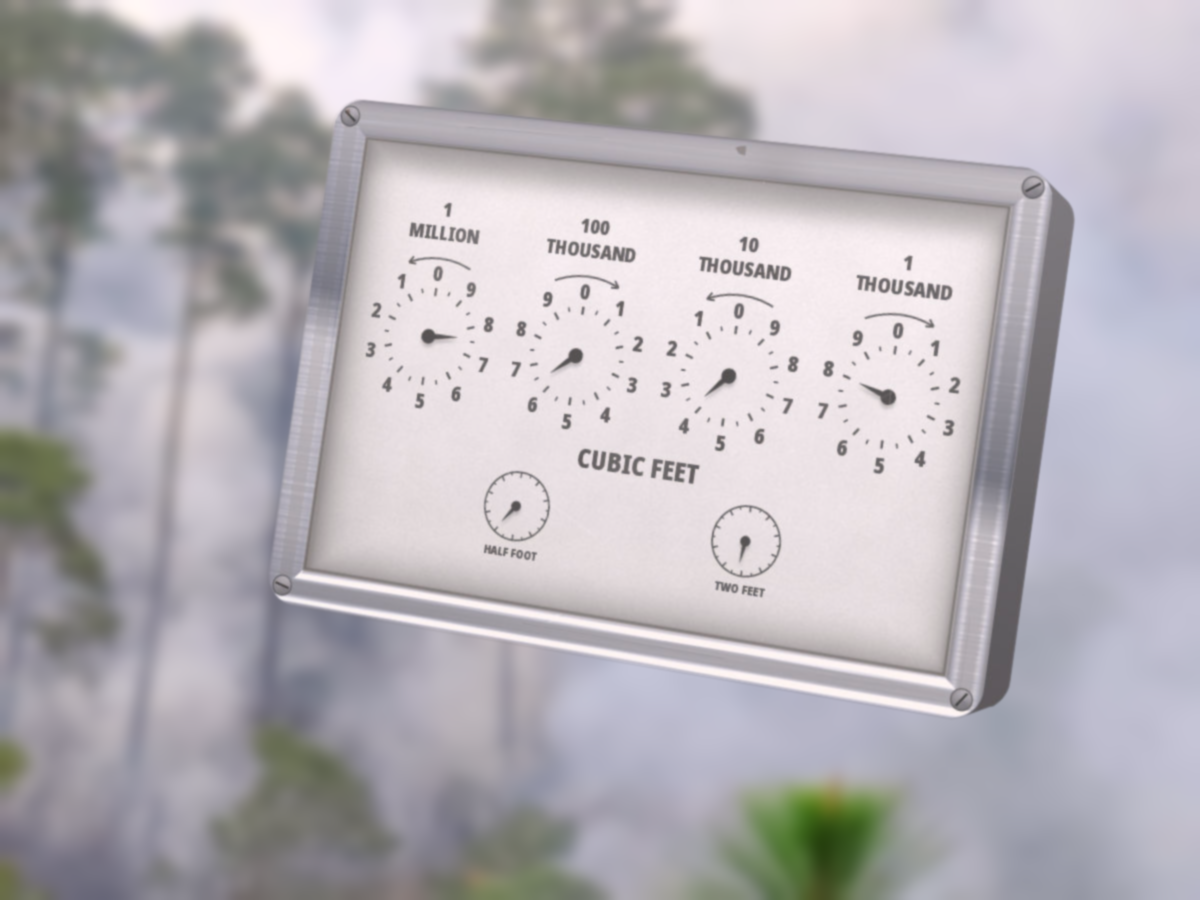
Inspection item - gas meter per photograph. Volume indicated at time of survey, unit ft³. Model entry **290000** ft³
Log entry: **763800** ft³
